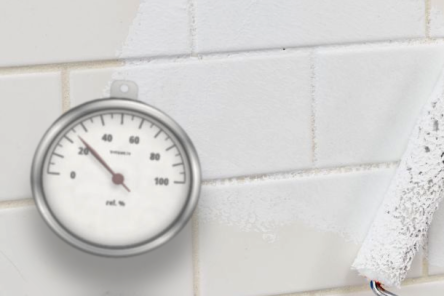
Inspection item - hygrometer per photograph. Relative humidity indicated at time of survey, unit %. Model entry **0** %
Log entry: **25** %
